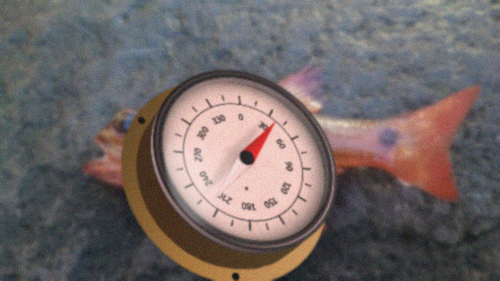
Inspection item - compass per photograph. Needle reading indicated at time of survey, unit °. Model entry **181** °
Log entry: **37.5** °
